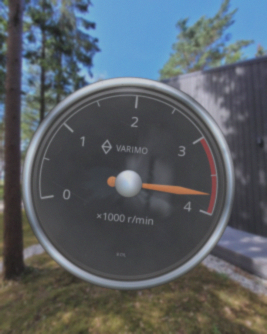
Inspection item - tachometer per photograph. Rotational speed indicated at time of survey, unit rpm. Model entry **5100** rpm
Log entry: **3750** rpm
